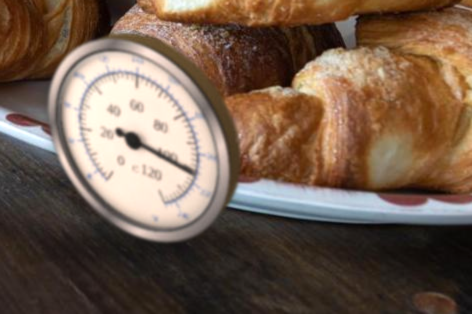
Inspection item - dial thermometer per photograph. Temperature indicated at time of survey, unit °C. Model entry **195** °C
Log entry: **100** °C
